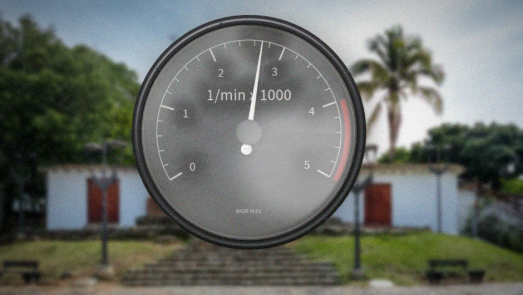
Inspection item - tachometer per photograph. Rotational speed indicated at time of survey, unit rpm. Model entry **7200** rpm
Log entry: **2700** rpm
